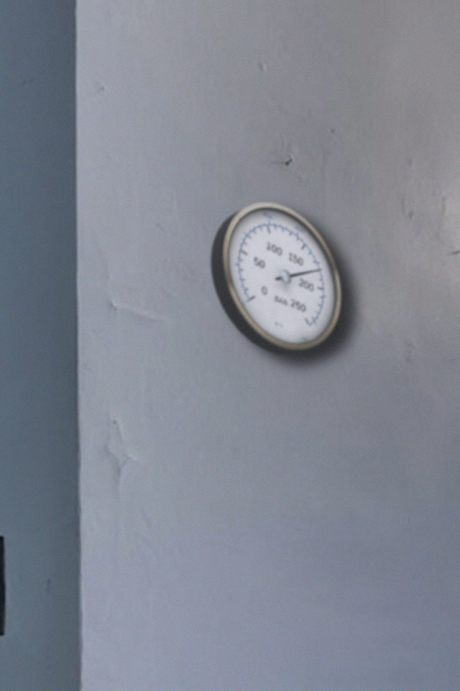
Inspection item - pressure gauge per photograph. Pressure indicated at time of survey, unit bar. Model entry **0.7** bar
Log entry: **180** bar
